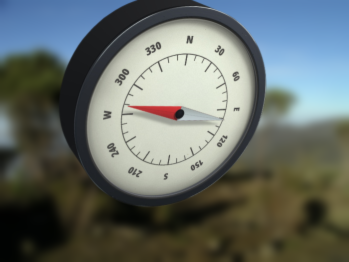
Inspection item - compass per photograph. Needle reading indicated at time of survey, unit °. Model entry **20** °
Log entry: **280** °
